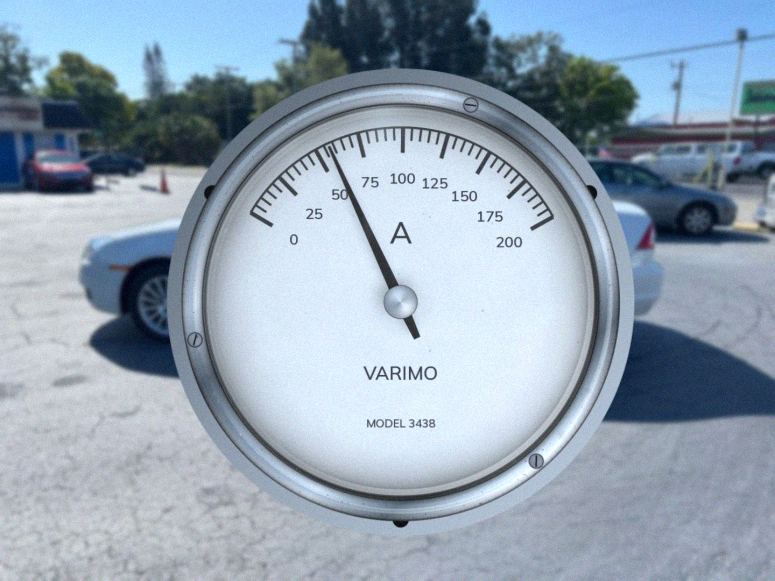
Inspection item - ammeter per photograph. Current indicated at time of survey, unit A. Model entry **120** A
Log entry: **57.5** A
